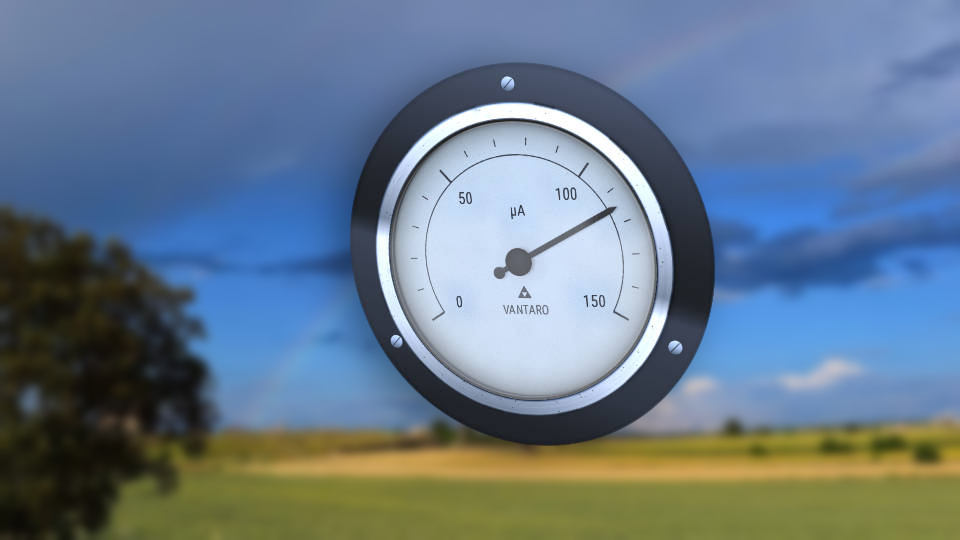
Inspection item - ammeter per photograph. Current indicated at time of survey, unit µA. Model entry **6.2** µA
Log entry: **115** µA
